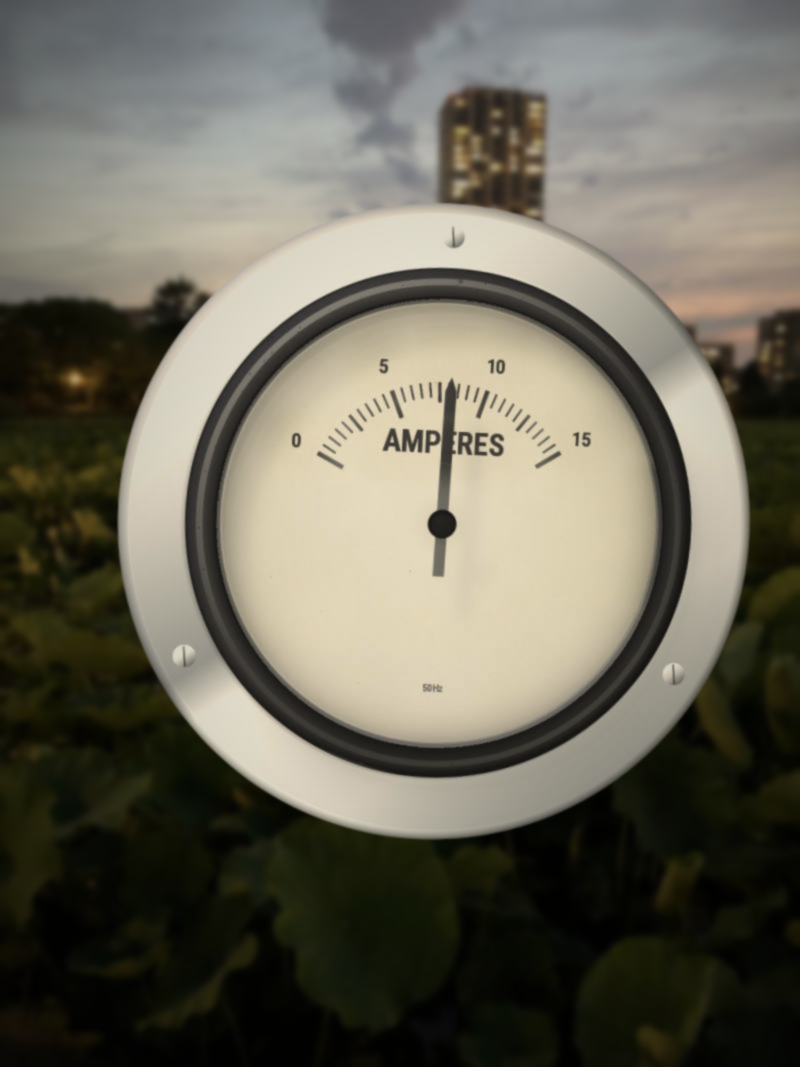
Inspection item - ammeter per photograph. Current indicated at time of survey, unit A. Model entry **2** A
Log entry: **8** A
